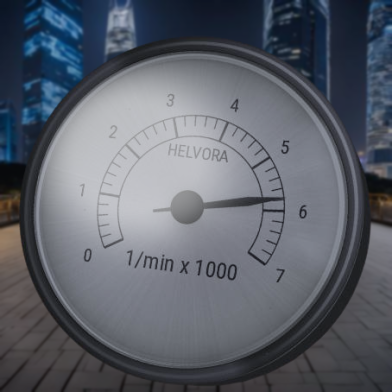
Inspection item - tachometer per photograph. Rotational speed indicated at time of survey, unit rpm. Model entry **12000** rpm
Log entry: **5800** rpm
